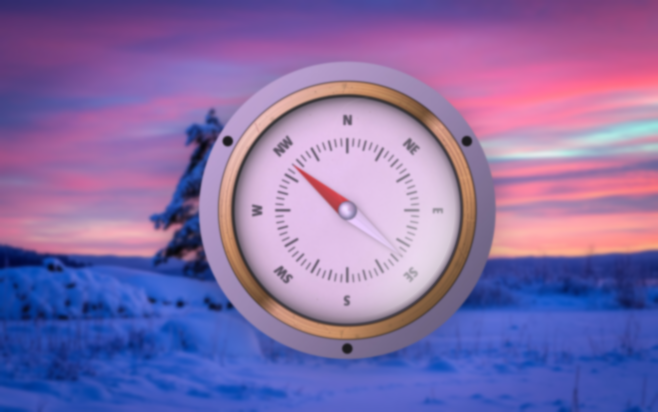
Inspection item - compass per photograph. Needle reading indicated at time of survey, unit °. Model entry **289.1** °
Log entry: **310** °
